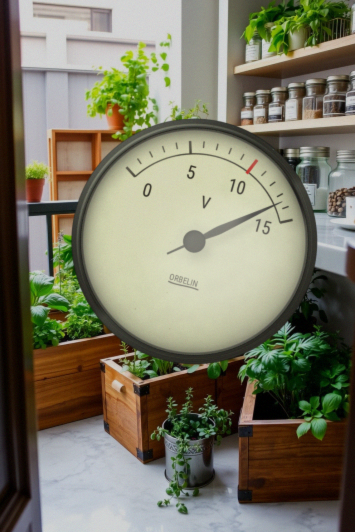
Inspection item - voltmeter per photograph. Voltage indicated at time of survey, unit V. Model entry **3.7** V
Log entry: **13.5** V
